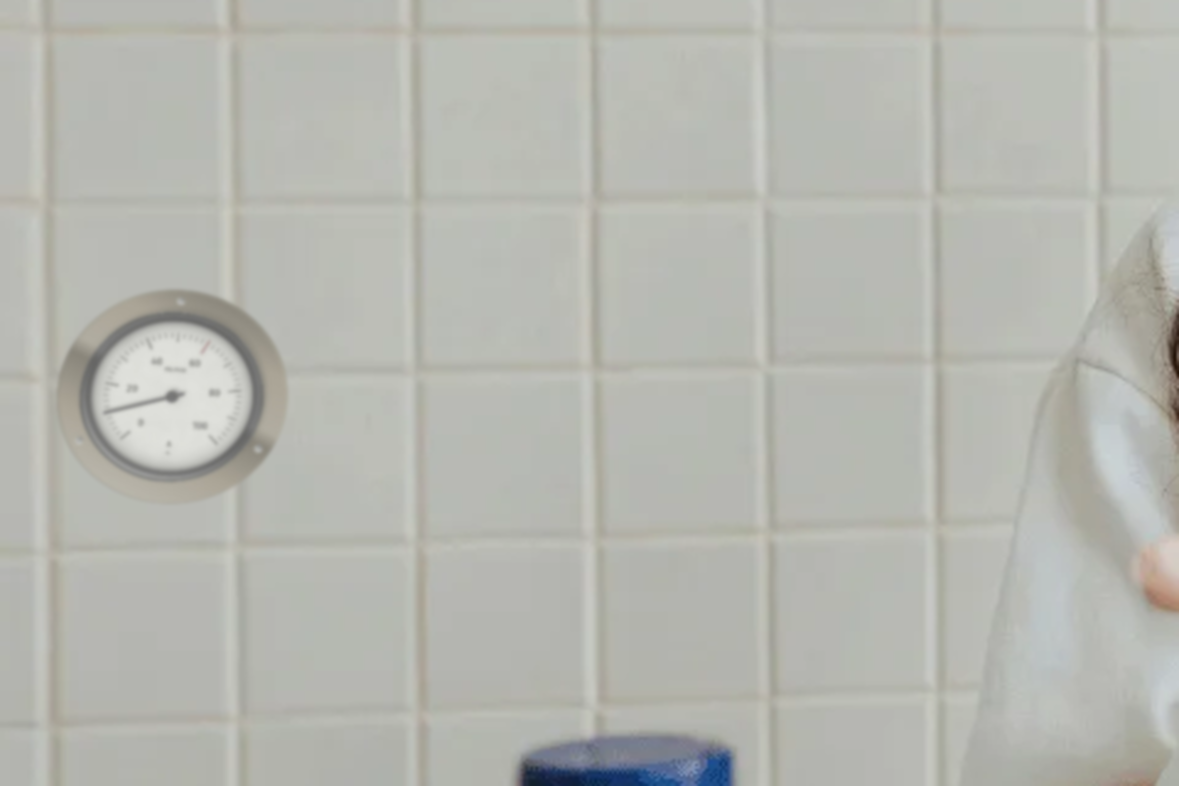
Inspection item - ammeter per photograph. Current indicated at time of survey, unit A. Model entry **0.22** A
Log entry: **10** A
